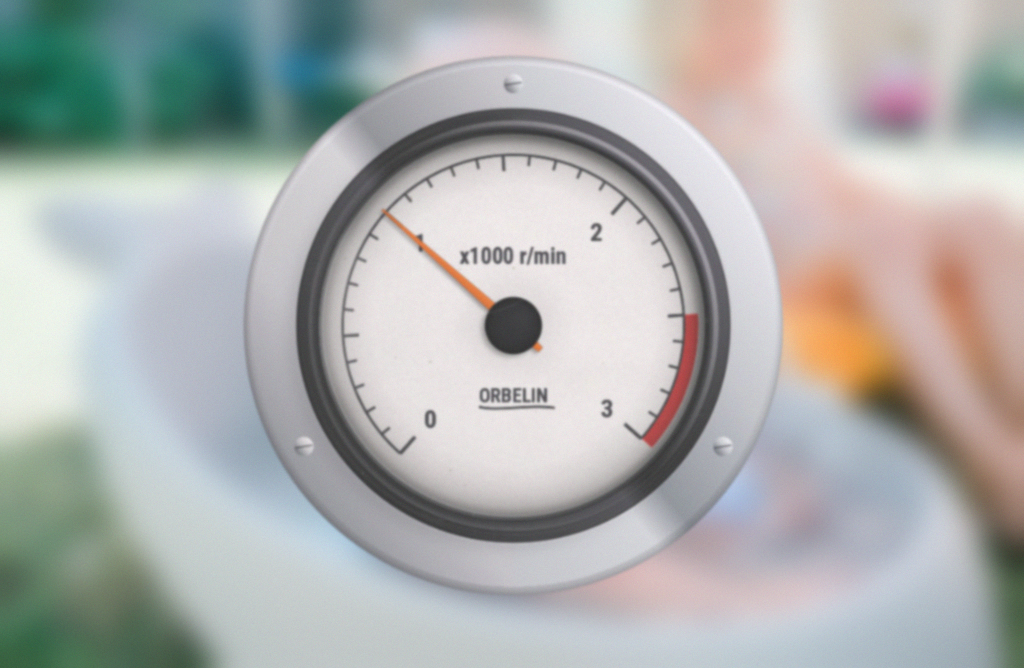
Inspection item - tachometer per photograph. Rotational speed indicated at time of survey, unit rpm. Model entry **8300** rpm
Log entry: **1000** rpm
